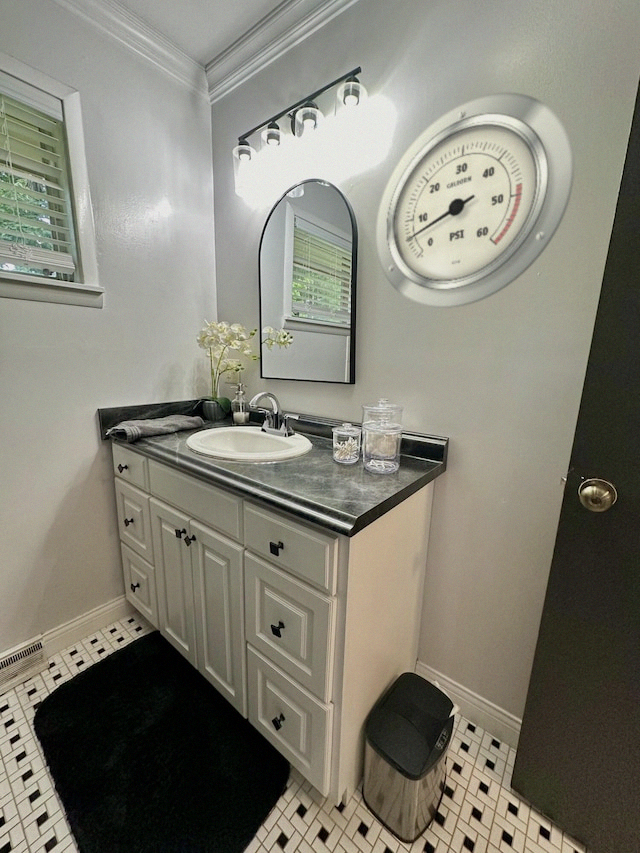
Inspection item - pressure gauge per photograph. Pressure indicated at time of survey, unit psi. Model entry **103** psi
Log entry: **5** psi
